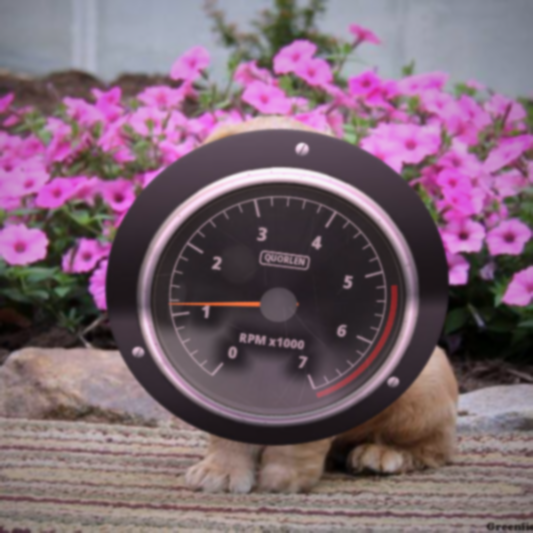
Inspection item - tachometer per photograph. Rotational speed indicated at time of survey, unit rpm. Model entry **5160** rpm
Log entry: **1200** rpm
